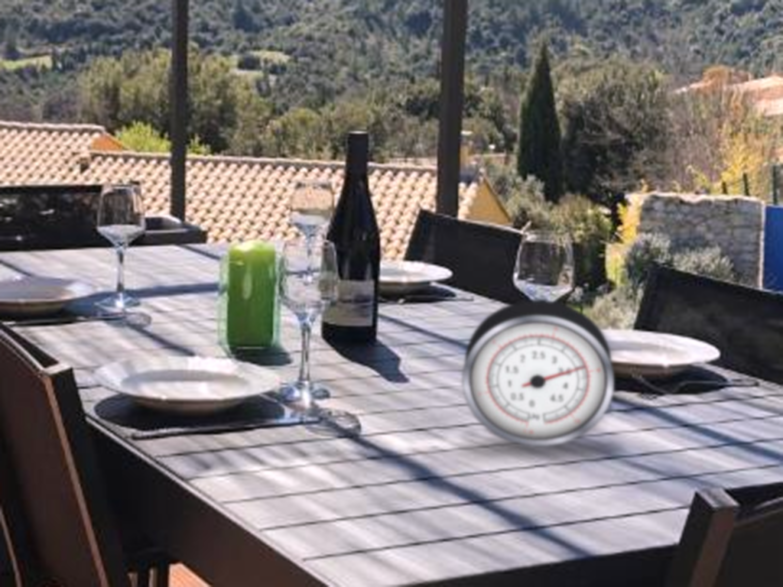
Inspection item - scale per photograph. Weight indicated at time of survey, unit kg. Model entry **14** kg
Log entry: **3.5** kg
